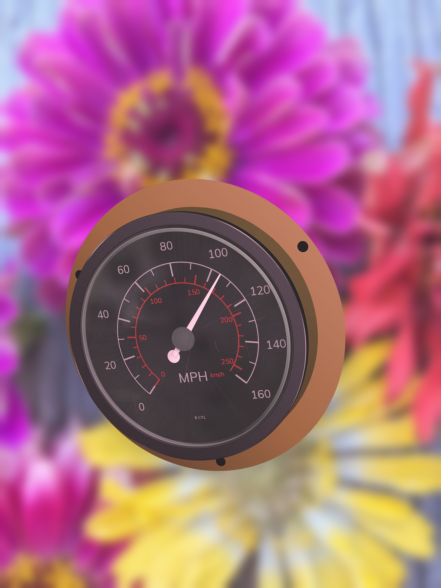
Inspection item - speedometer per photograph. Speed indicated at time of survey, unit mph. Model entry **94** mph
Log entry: **105** mph
